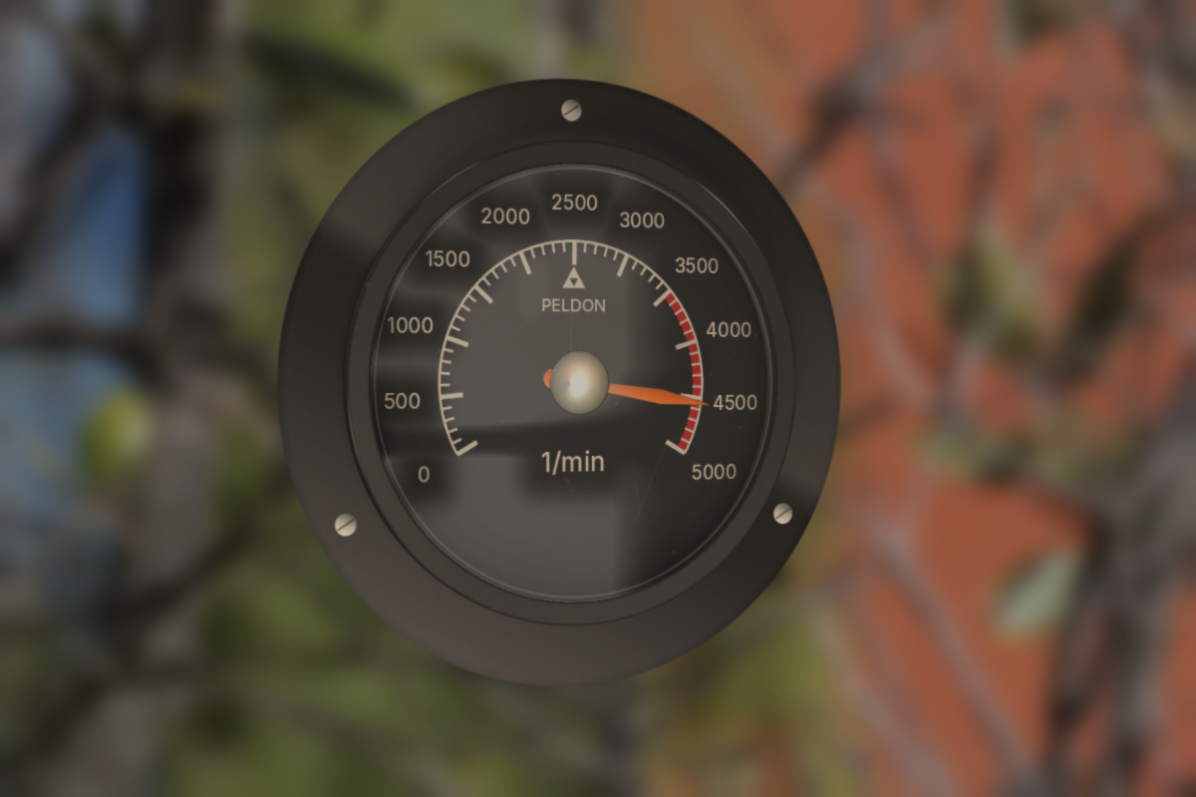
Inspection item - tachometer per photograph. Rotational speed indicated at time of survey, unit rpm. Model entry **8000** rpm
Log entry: **4550** rpm
